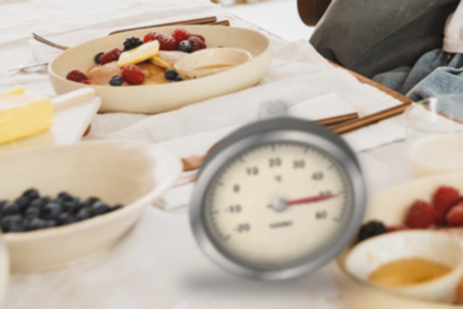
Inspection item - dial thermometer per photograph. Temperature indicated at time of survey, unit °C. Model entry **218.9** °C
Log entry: **50** °C
